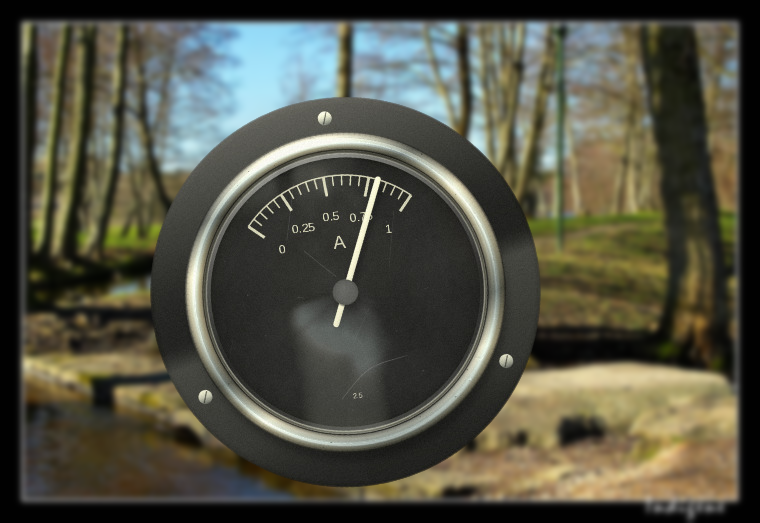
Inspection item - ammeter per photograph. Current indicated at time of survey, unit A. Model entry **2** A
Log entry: **0.8** A
